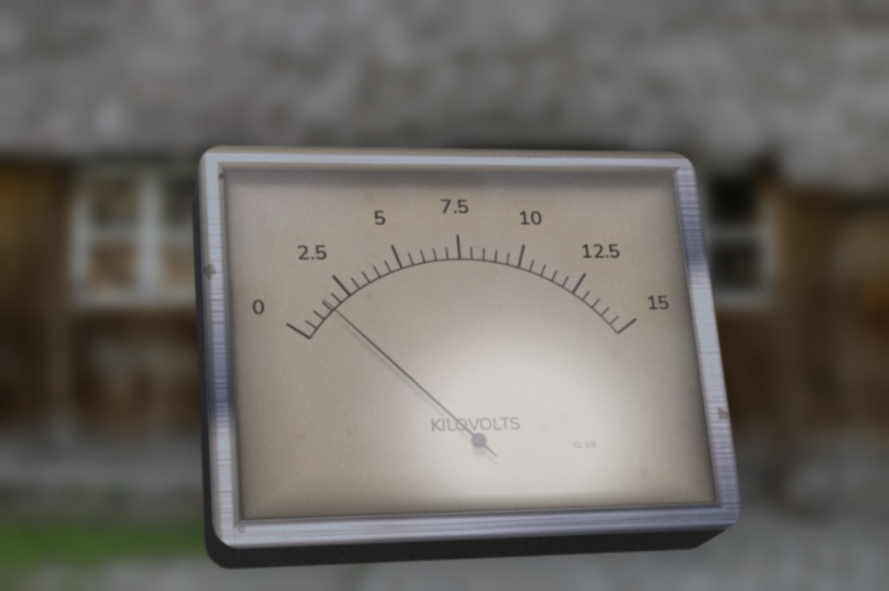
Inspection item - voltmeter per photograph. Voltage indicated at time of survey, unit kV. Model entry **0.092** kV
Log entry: **1.5** kV
